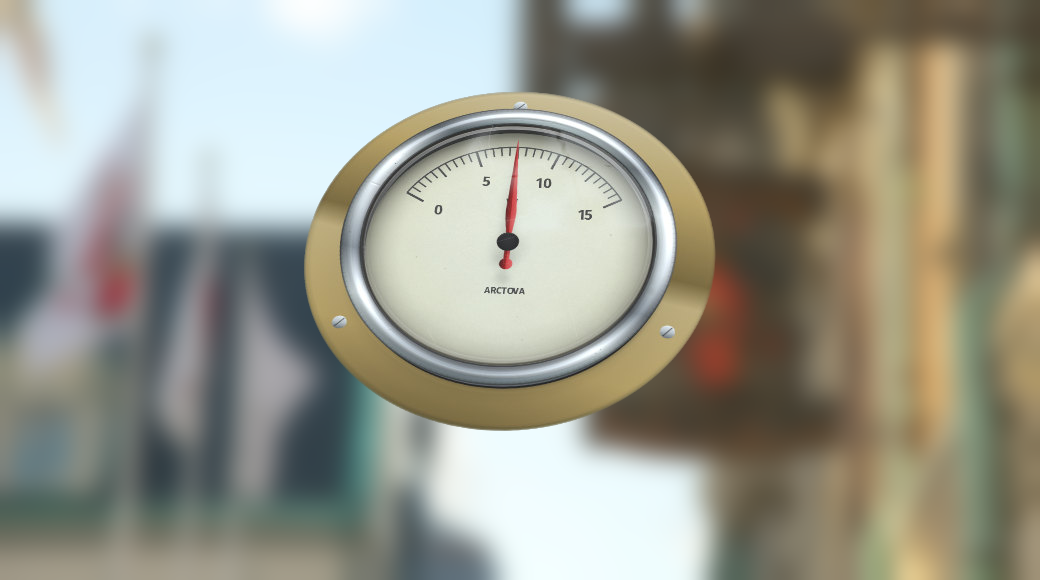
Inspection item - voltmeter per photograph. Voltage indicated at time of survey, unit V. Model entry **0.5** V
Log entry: **7.5** V
